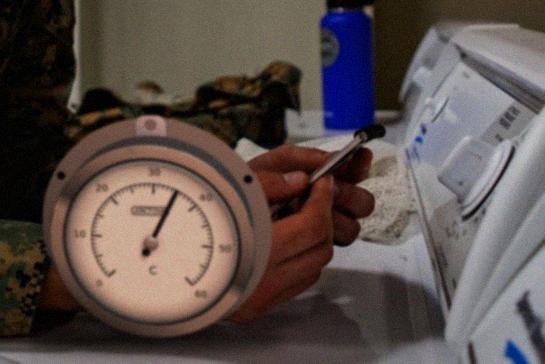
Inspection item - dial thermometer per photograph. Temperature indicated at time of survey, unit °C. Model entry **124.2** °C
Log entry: **35** °C
